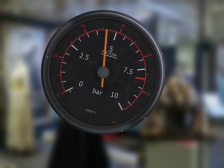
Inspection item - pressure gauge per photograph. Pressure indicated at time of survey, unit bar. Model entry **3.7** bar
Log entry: **4.5** bar
